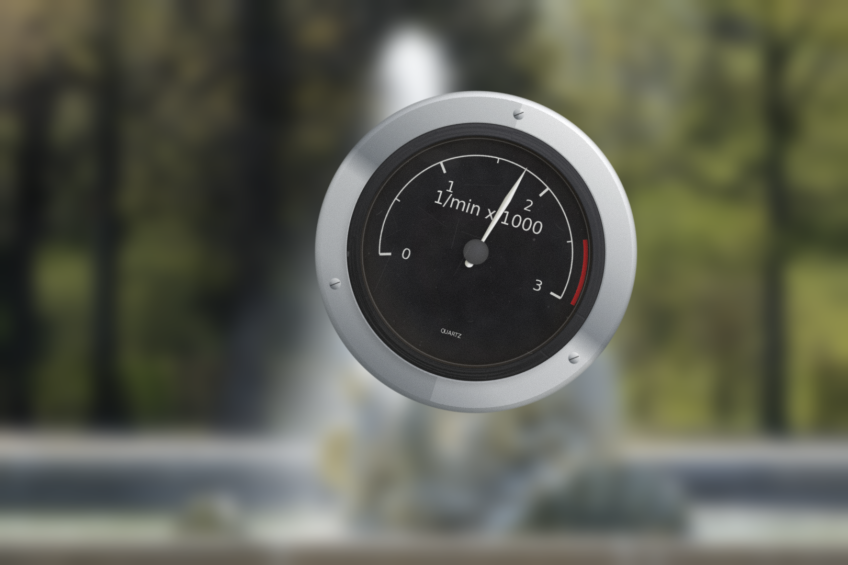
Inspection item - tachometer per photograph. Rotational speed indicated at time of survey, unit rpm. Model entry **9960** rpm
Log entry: **1750** rpm
